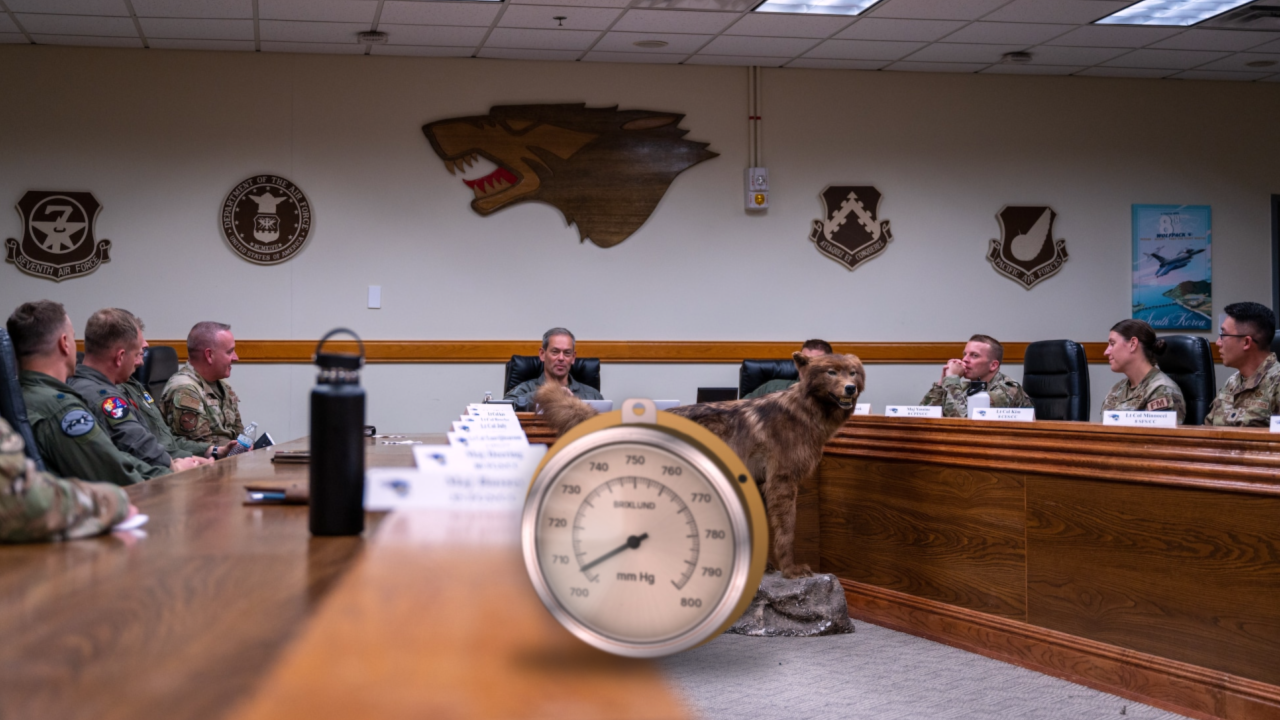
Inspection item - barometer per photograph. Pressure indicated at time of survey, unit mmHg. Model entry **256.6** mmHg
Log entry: **705** mmHg
